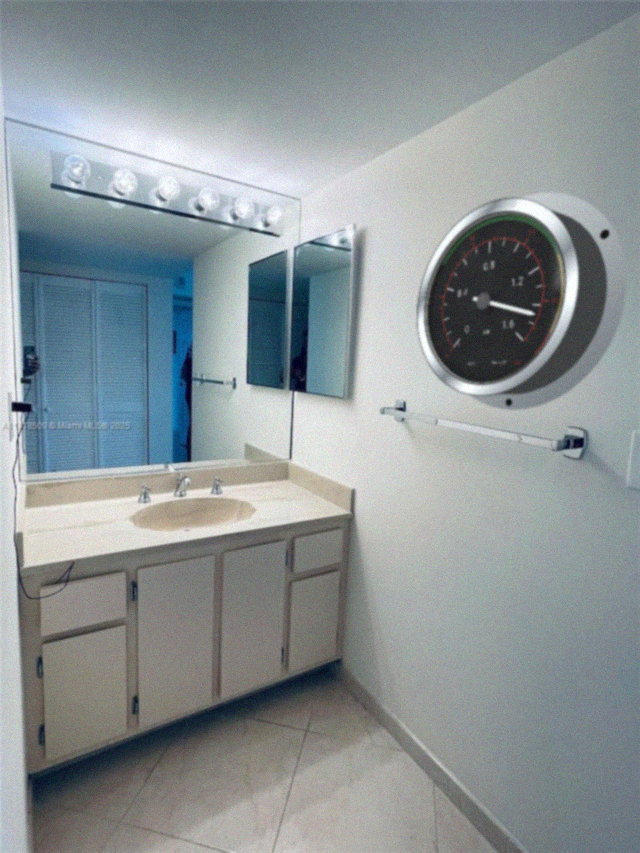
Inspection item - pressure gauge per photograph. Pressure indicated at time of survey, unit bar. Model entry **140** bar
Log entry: **1.45** bar
